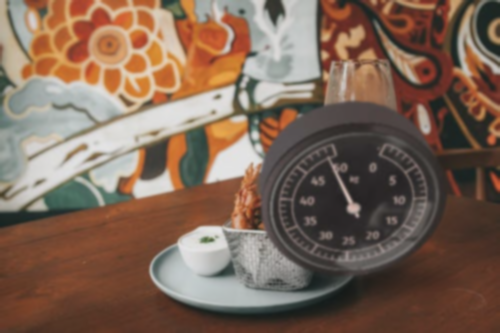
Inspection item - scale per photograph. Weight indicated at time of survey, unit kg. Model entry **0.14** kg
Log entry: **49** kg
